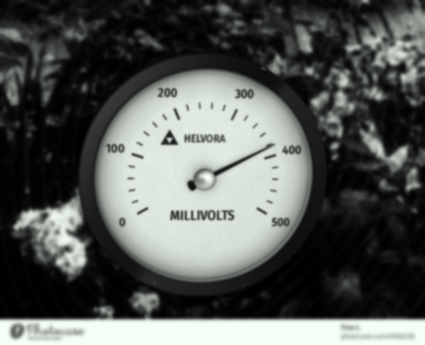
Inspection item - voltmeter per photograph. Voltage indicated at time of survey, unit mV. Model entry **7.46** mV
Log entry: **380** mV
